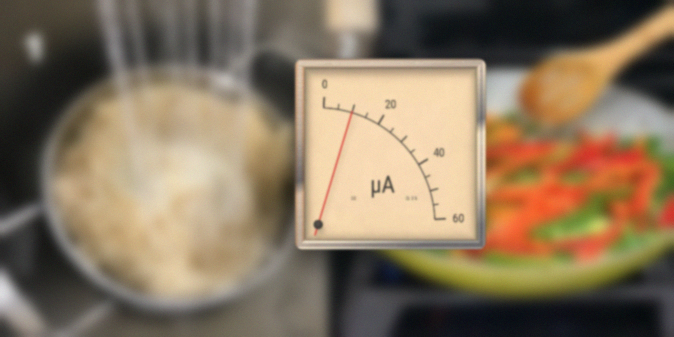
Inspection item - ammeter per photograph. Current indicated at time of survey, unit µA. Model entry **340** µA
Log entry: **10** µA
